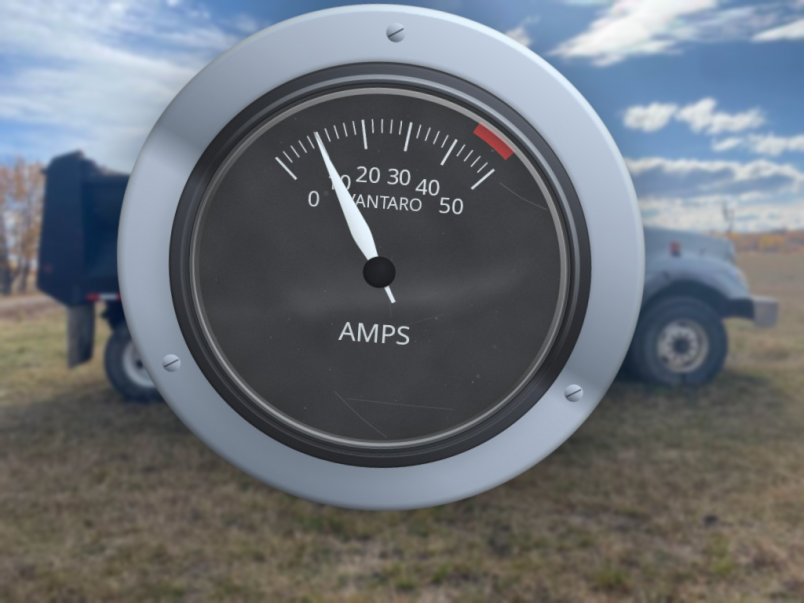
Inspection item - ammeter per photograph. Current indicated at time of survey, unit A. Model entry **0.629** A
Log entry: **10** A
